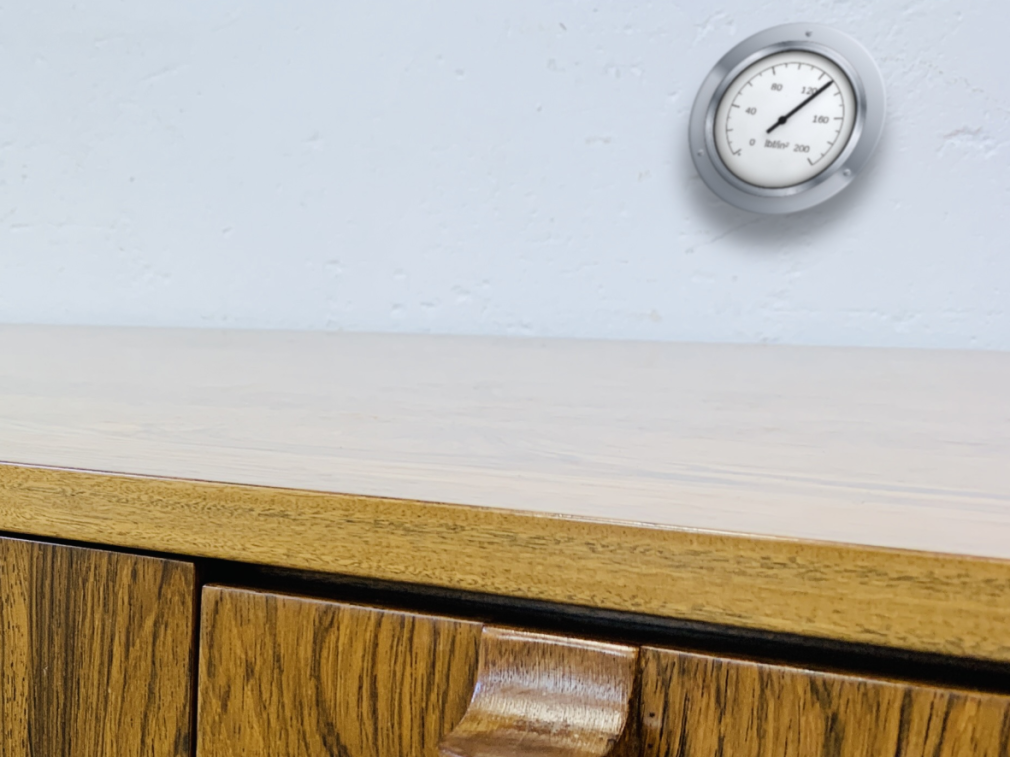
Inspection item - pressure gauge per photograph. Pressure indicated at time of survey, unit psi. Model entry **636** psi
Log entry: **130** psi
